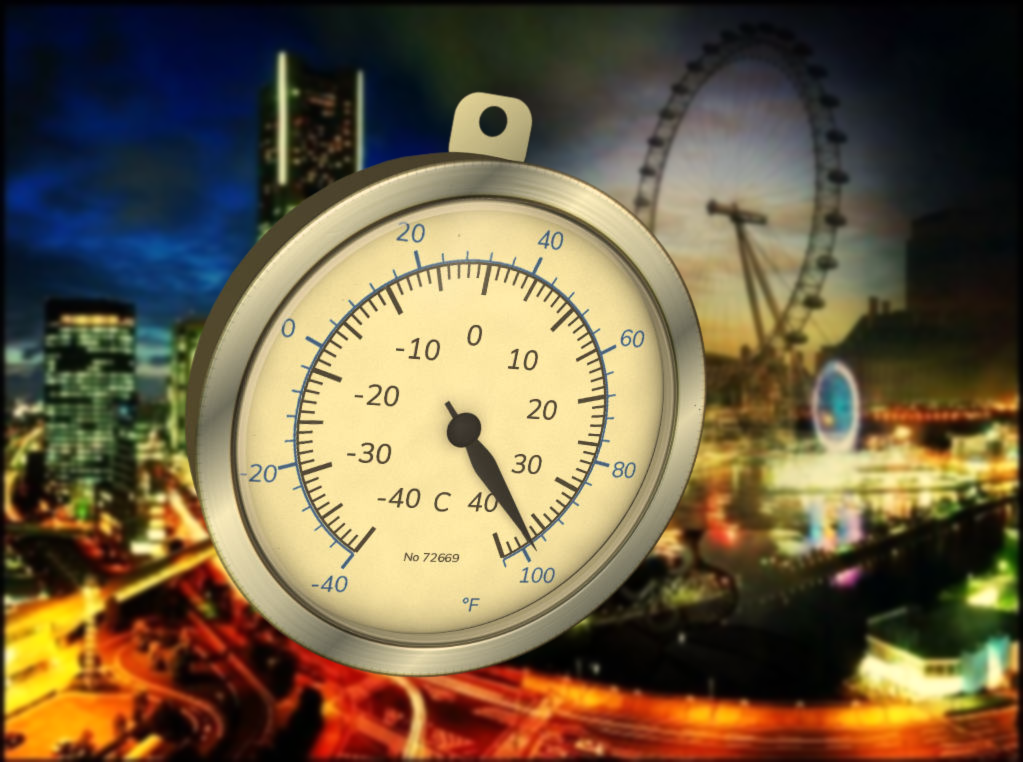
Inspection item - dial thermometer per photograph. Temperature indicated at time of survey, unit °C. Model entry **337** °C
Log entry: **37** °C
